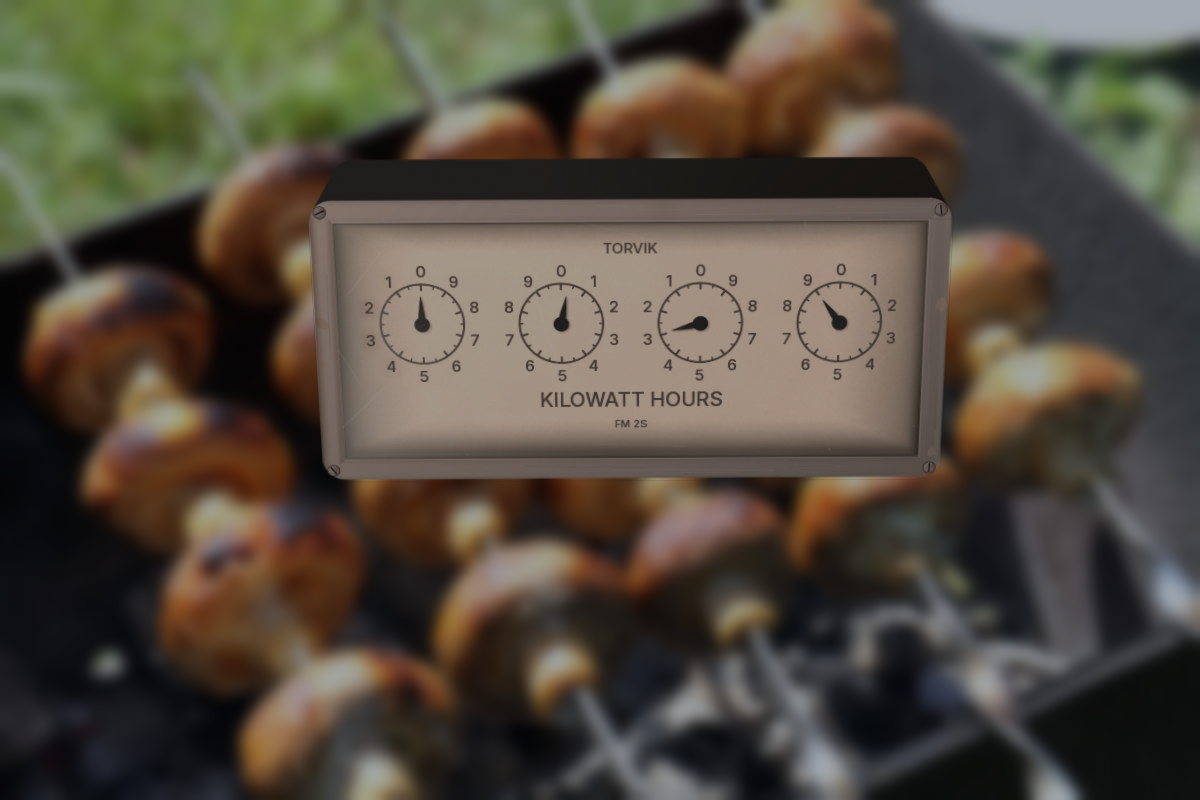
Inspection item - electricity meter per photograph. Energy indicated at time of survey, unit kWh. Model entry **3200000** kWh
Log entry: **29** kWh
